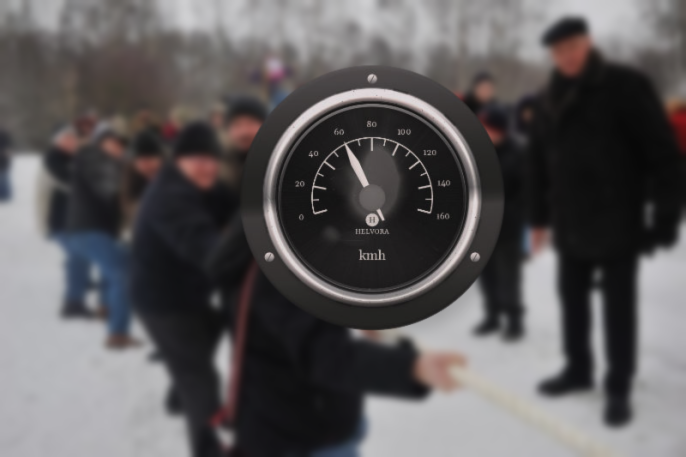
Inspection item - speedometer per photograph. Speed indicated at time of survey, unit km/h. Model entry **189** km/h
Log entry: **60** km/h
